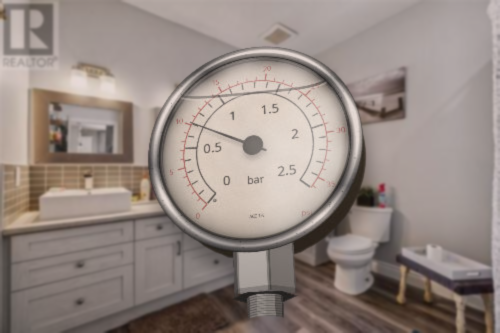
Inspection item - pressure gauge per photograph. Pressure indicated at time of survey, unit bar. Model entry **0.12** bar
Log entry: **0.7** bar
